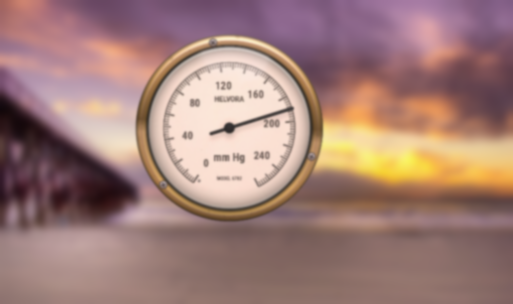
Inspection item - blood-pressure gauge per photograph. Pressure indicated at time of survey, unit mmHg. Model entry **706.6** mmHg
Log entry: **190** mmHg
